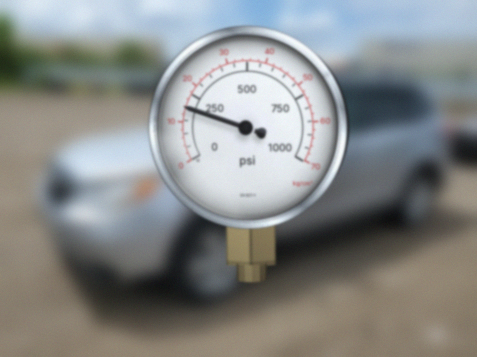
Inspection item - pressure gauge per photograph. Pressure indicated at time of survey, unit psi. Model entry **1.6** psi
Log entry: **200** psi
